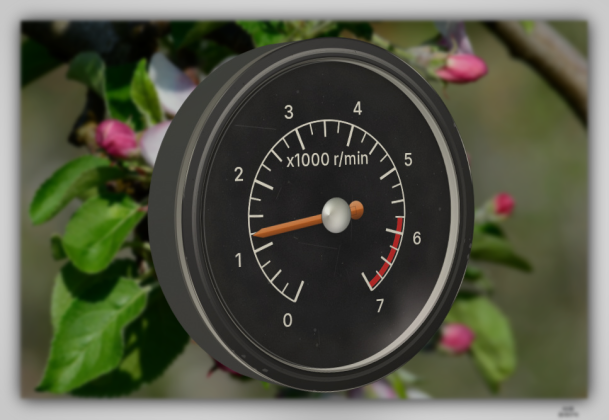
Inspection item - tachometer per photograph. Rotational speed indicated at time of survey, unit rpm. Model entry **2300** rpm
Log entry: **1250** rpm
